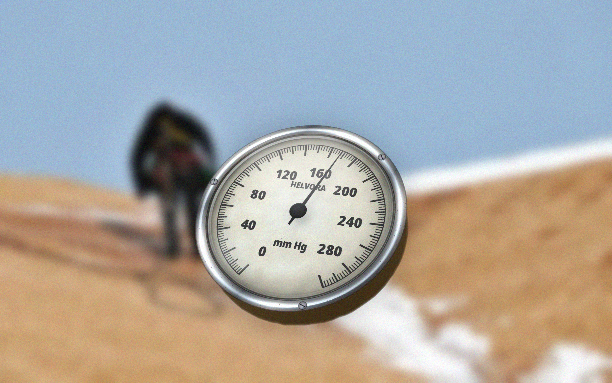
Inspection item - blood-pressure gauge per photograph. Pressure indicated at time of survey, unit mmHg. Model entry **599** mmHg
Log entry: **170** mmHg
